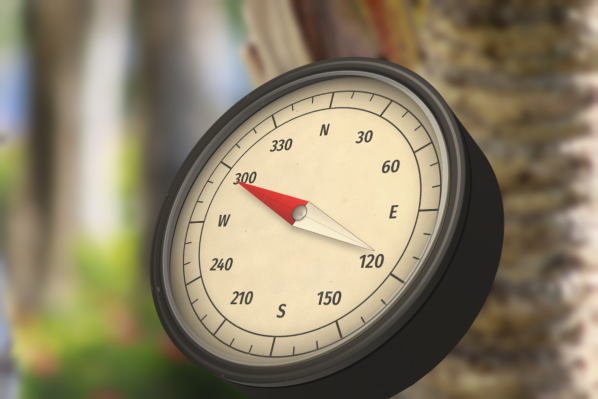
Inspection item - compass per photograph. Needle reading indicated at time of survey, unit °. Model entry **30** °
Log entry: **295** °
